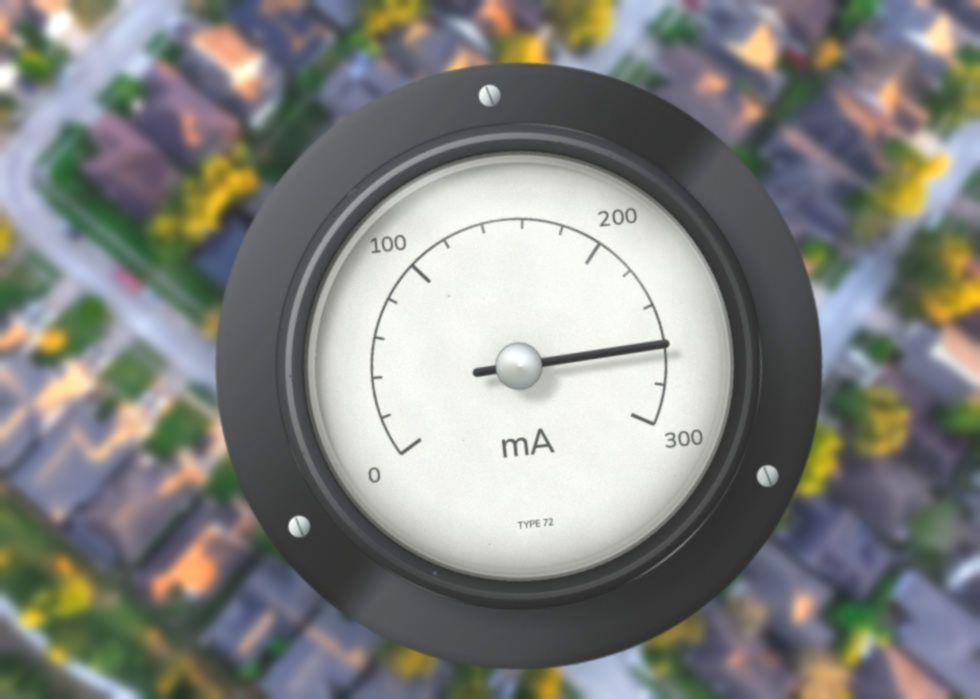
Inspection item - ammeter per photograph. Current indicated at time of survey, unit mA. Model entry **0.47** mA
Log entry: **260** mA
